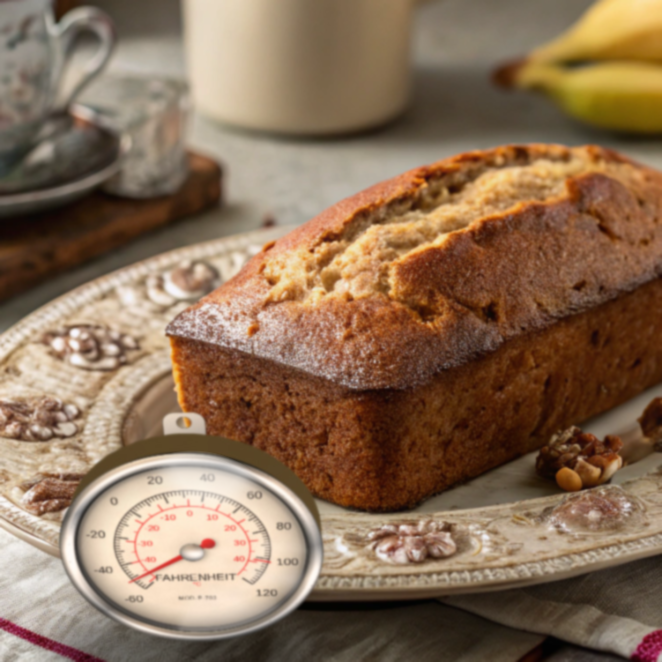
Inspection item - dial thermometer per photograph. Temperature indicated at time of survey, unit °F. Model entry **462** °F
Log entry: **-50** °F
